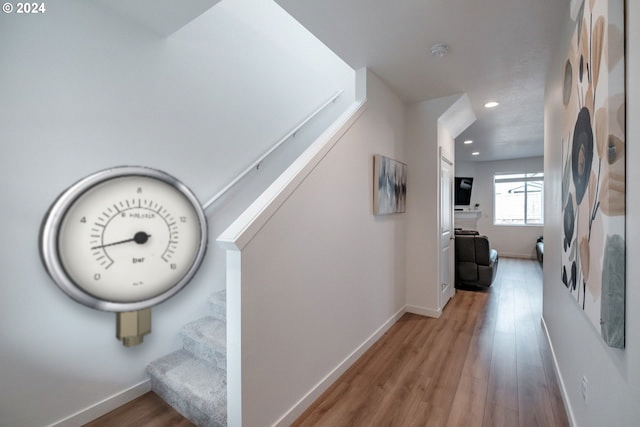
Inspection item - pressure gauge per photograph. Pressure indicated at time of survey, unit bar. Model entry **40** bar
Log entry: **2** bar
